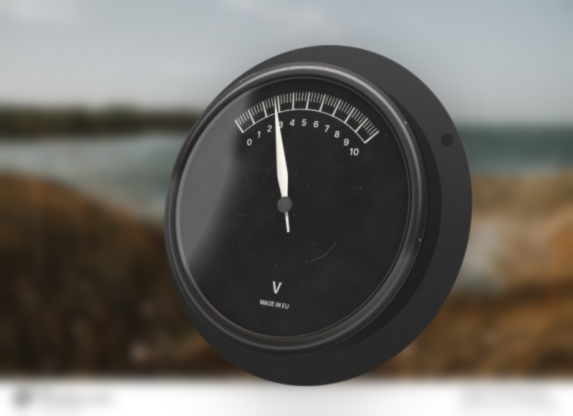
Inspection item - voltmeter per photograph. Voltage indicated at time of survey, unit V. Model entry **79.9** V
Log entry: **3** V
